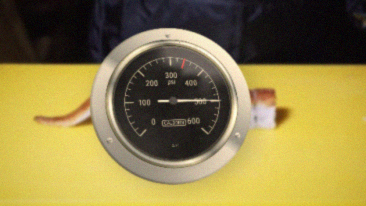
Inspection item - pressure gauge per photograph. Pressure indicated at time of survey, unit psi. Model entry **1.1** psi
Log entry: **500** psi
